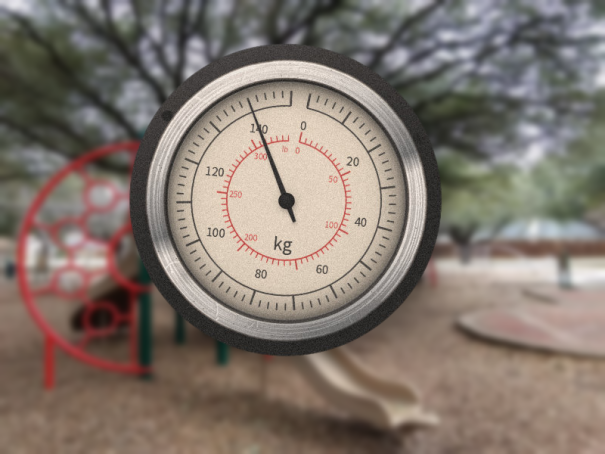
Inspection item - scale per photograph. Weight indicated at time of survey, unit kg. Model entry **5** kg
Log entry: **140** kg
